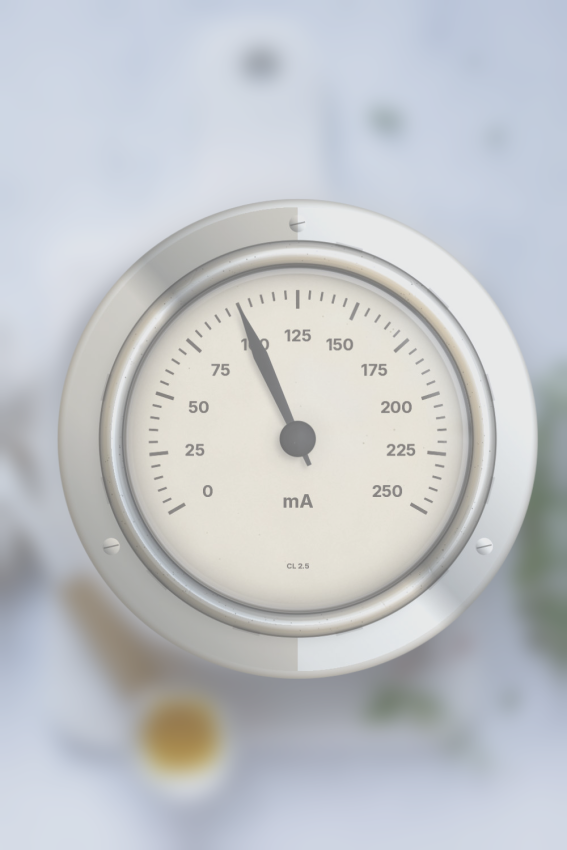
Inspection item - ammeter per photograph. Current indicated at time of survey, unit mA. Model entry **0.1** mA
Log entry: **100** mA
